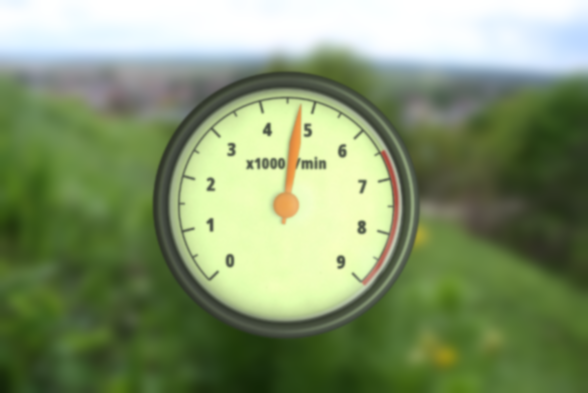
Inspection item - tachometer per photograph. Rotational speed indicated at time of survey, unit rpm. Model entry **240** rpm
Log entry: **4750** rpm
